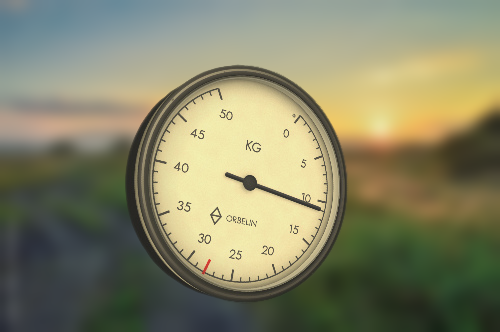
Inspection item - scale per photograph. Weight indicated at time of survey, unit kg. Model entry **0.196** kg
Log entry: **11** kg
